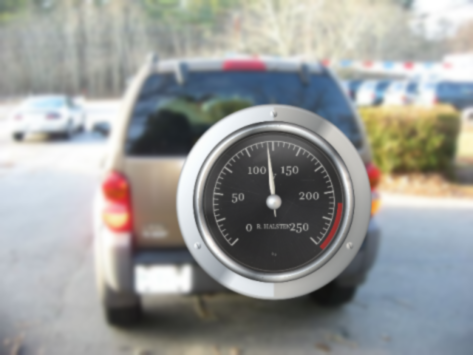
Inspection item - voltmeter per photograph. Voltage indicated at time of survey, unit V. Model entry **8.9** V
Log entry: **120** V
